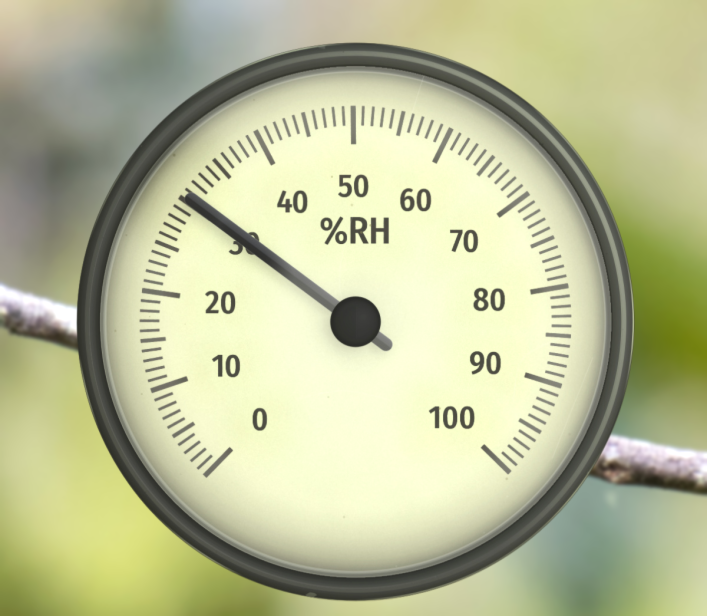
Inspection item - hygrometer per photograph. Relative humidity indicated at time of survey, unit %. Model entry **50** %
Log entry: **30.5** %
